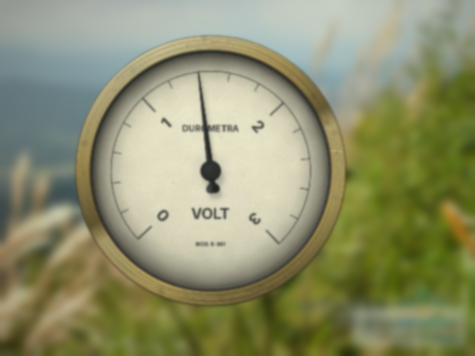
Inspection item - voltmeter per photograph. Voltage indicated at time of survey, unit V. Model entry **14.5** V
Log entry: **1.4** V
